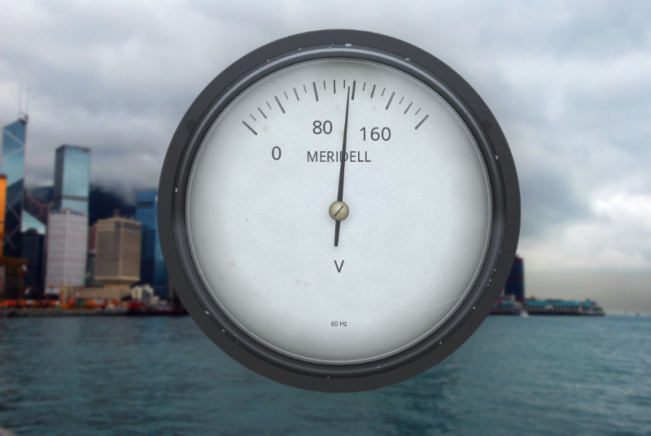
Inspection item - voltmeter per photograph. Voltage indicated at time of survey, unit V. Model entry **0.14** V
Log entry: **115** V
